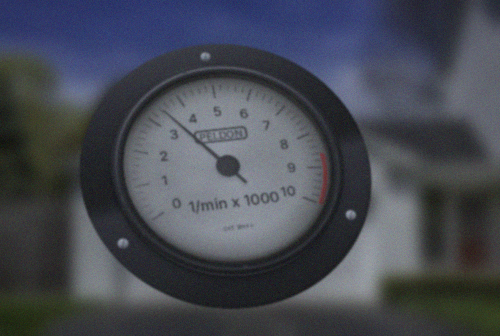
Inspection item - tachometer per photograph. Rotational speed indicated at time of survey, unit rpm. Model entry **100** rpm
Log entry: **3400** rpm
